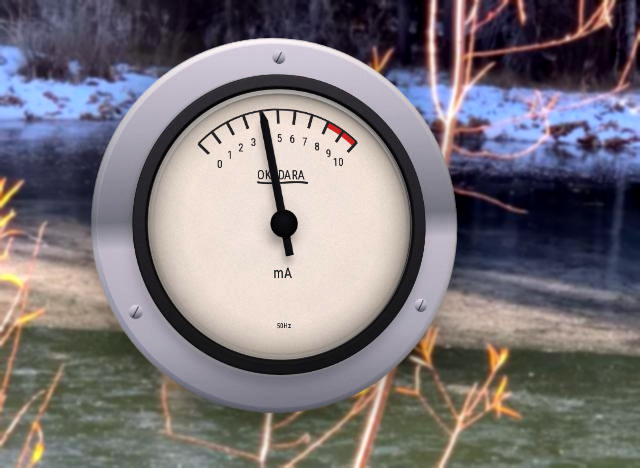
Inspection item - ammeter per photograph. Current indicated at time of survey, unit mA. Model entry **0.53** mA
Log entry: **4** mA
